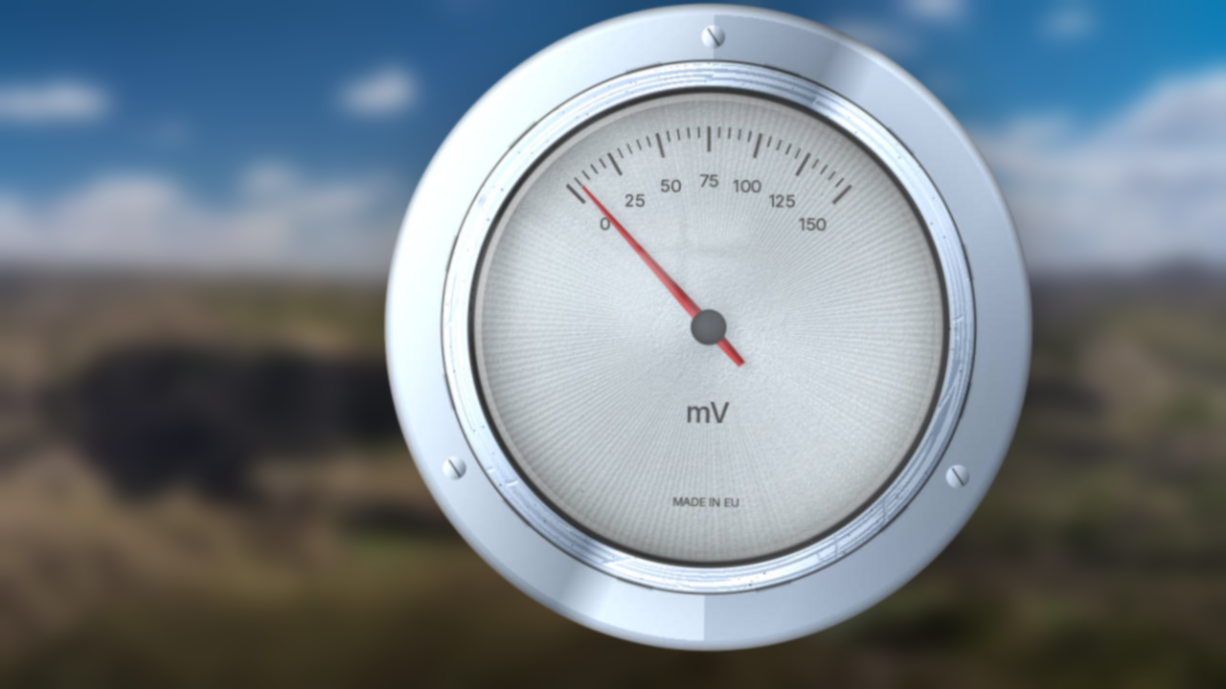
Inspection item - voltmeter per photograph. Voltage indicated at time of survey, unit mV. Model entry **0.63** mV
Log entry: **5** mV
